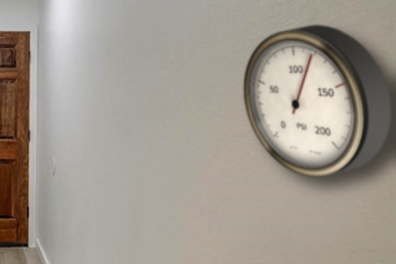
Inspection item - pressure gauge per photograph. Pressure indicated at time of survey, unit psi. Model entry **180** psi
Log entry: **120** psi
